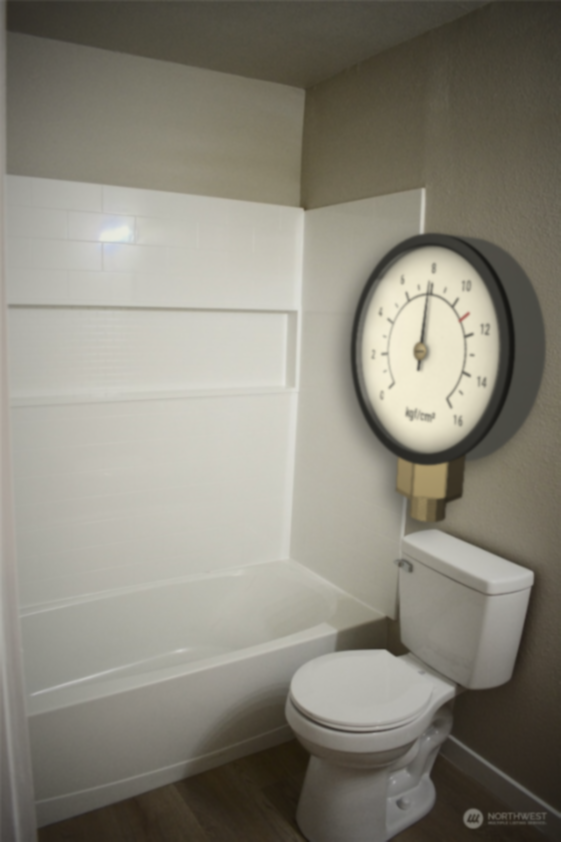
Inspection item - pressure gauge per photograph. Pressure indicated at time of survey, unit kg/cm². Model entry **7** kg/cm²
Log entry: **8** kg/cm²
